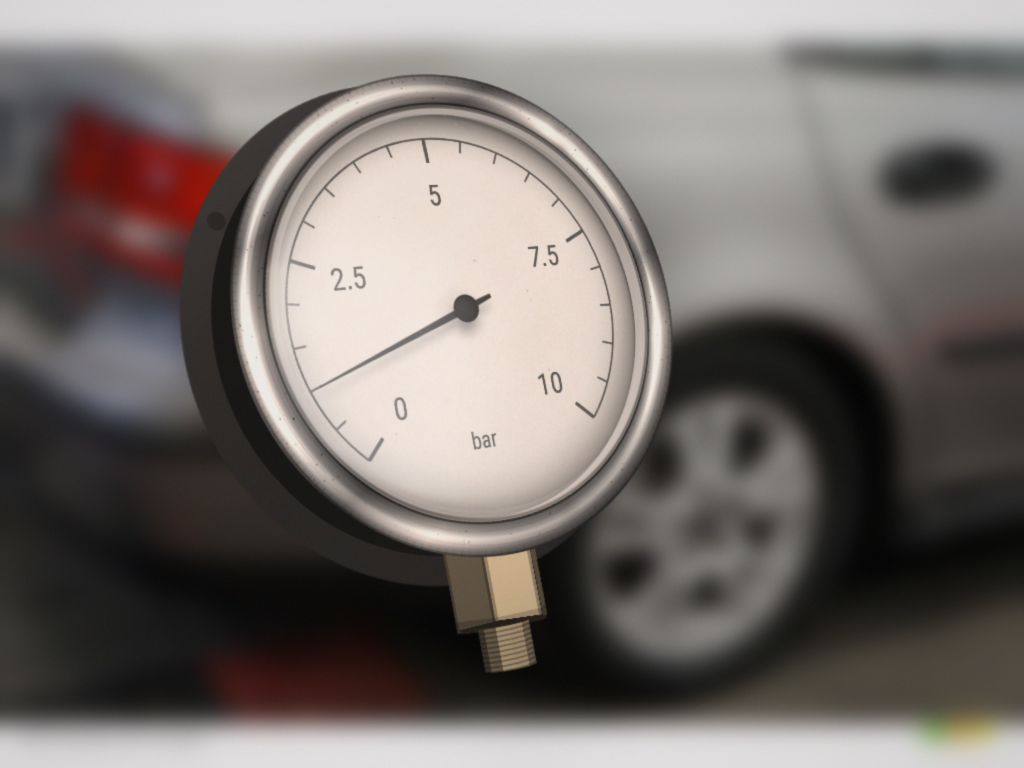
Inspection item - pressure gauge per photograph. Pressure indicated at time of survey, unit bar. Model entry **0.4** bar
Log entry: **1** bar
